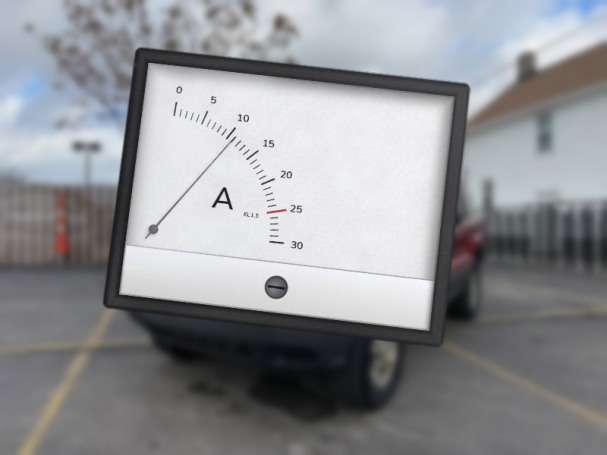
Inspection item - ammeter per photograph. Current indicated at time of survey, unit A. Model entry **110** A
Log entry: **11** A
